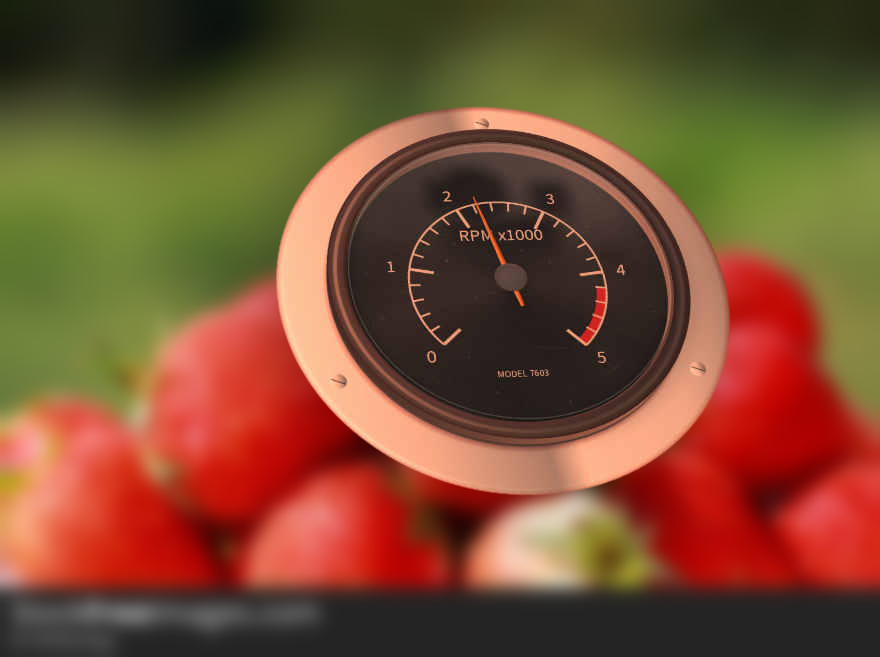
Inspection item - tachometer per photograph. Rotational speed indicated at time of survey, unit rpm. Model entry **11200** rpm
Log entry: **2200** rpm
